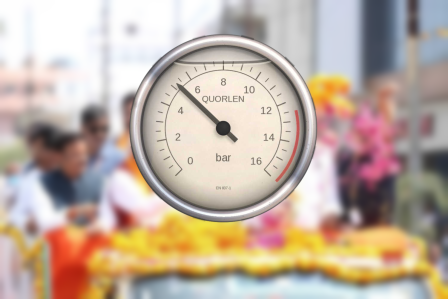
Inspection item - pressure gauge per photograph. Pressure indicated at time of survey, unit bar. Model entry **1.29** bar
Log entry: **5.25** bar
